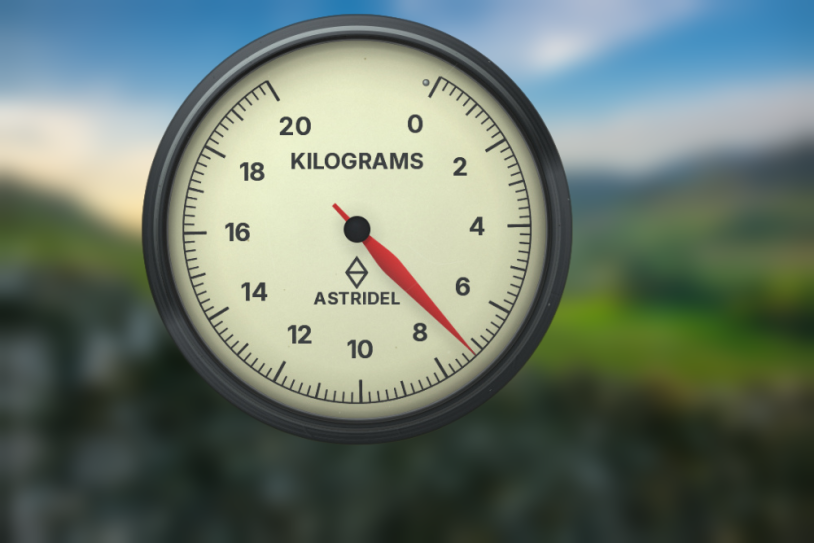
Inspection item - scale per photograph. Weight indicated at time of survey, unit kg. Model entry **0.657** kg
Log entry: **7.2** kg
